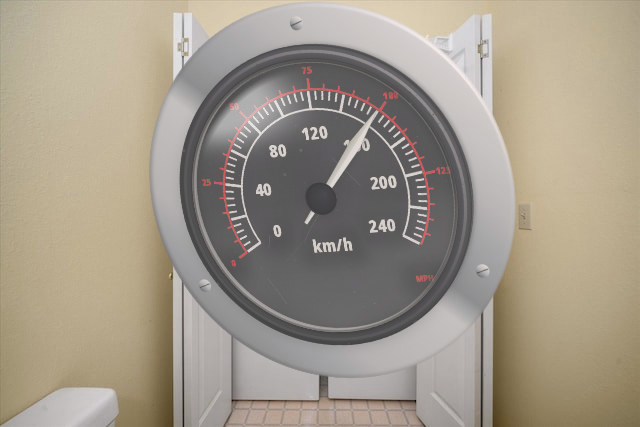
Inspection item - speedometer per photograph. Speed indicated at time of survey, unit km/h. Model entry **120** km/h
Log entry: **160** km/h
